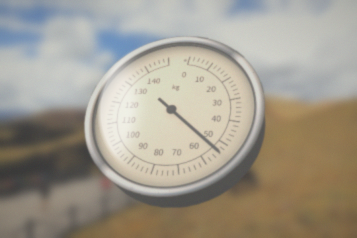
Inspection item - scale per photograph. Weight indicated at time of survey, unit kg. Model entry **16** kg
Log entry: **54** kg
